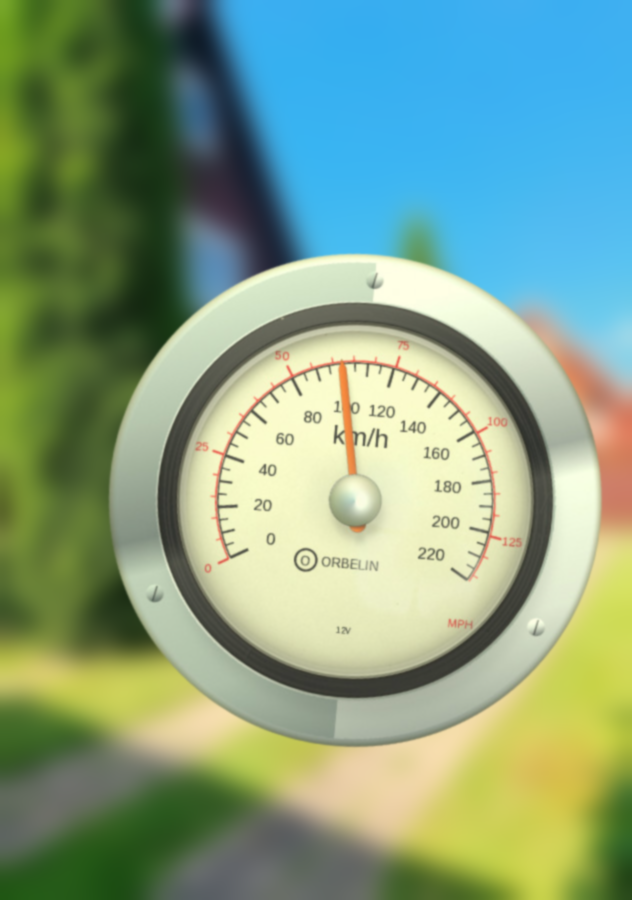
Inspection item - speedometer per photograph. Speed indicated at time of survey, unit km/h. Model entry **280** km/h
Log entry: **100** km/h
